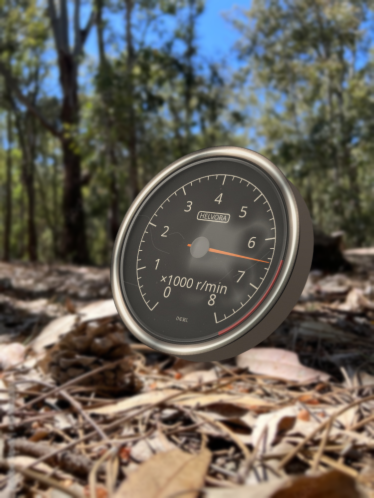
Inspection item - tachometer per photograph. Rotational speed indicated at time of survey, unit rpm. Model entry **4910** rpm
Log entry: **6500** rpm
